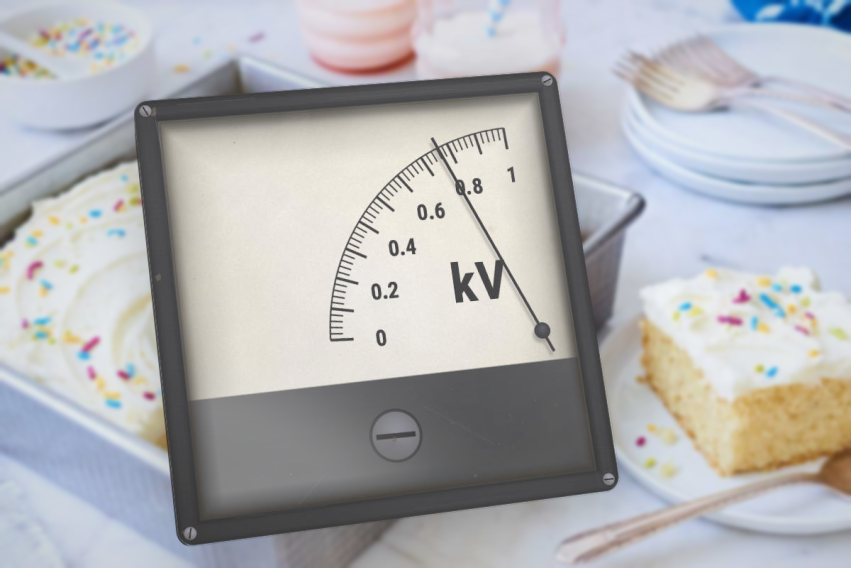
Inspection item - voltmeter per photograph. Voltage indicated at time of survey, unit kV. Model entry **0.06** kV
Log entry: **0.76** kV
